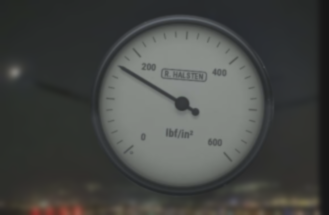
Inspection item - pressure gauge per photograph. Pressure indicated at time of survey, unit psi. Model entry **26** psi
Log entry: **160** psi
